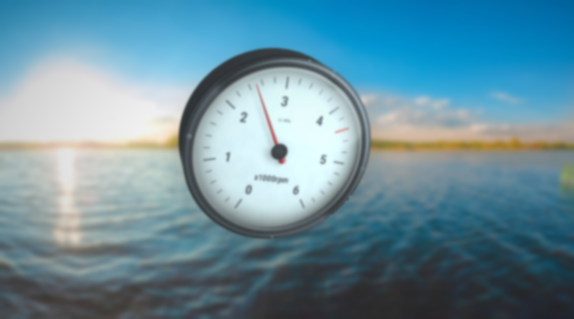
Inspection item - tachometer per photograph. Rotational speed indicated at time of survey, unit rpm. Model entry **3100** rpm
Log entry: **2500** rpm
